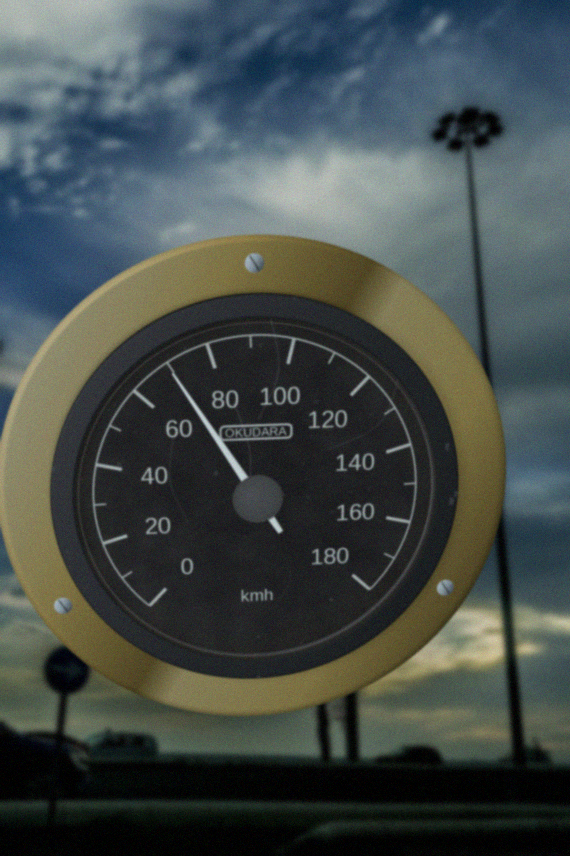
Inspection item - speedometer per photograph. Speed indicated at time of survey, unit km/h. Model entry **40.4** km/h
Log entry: **70** km/h
